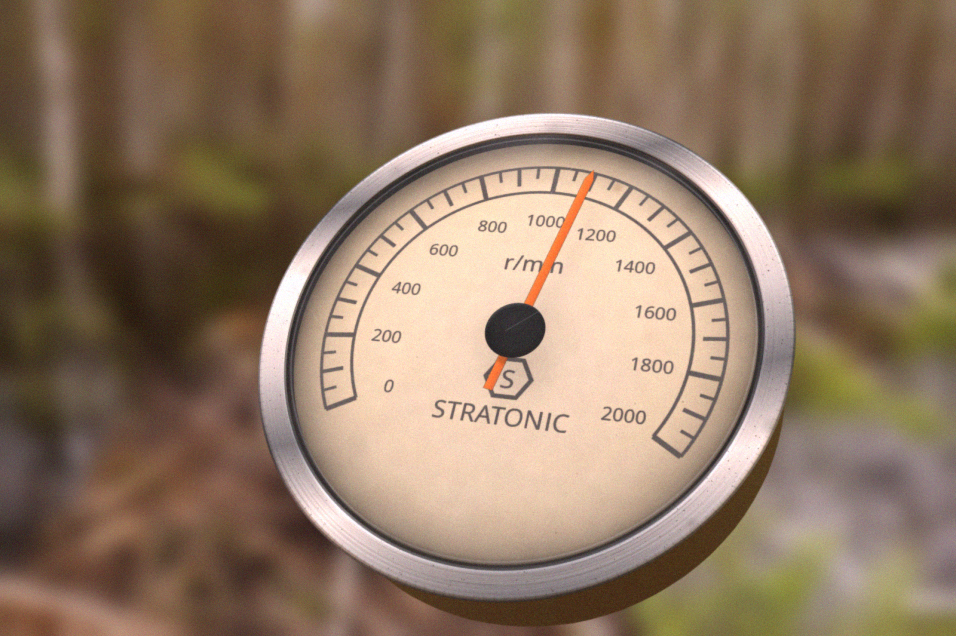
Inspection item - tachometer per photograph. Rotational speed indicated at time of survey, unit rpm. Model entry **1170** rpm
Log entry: **1100** rpm
